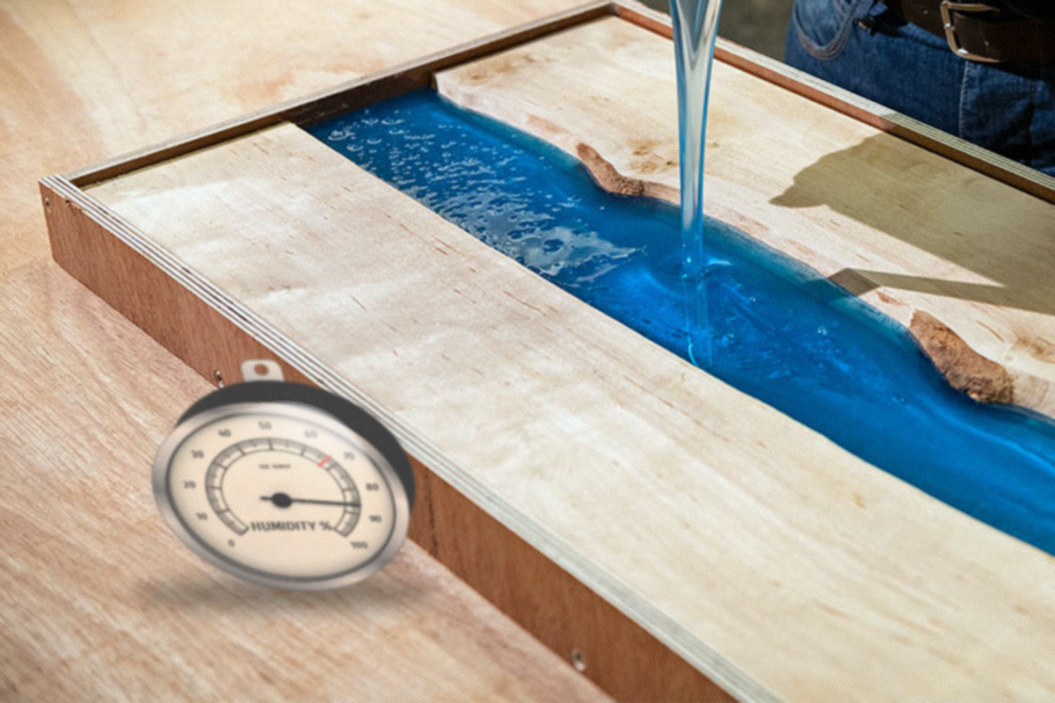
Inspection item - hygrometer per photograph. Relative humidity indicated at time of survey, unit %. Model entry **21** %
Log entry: **85** %
